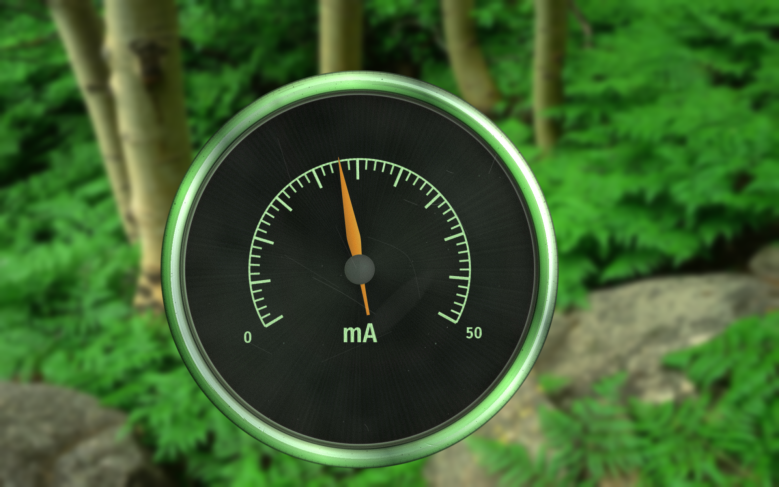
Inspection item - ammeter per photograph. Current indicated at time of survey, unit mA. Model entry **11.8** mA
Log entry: **23** mA
